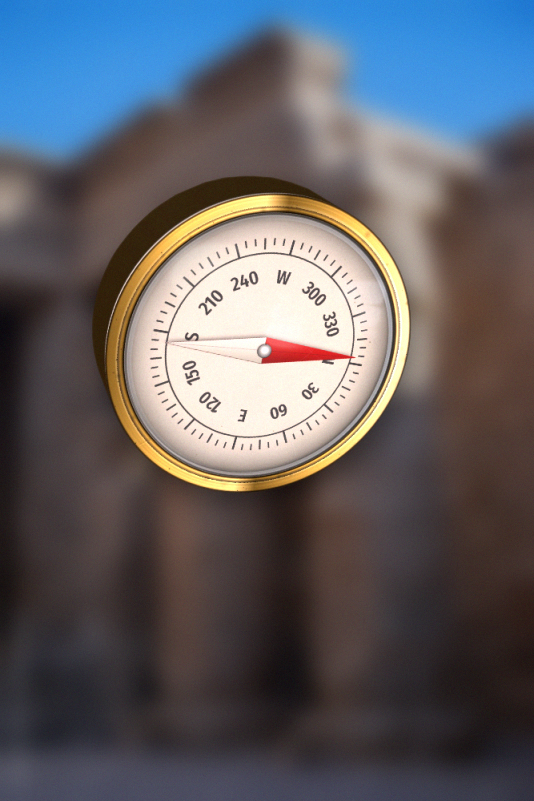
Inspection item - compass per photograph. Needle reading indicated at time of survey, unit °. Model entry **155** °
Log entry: **355** °
